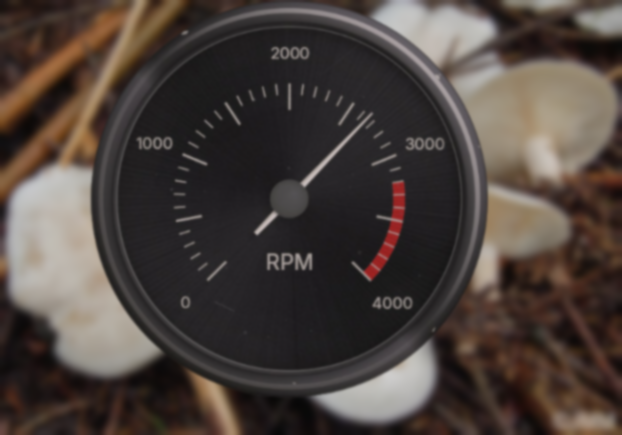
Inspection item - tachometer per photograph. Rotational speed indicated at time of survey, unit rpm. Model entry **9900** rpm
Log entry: **2650** rpm
